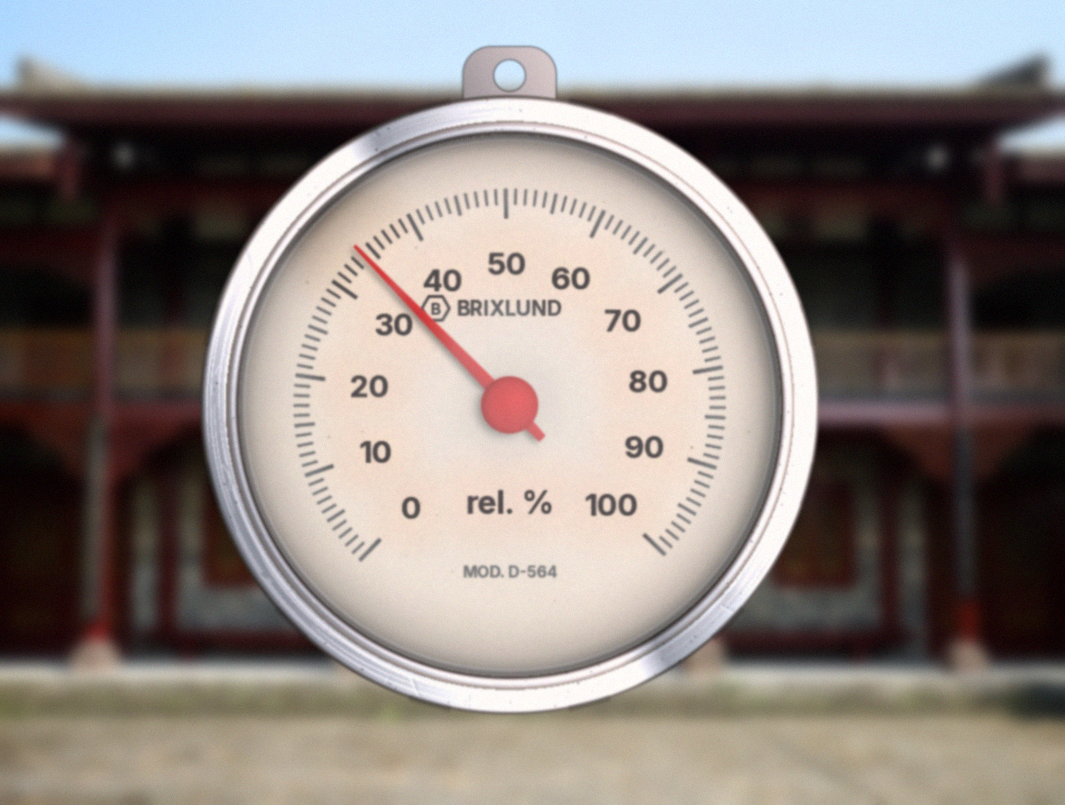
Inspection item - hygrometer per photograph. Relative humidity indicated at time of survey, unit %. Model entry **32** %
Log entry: **34** %
